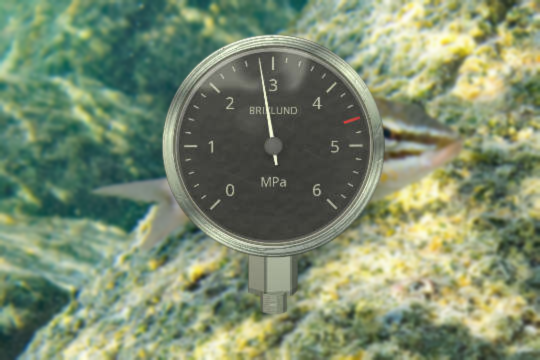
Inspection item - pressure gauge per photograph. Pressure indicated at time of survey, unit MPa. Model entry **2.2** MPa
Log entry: **2.8** MPa
